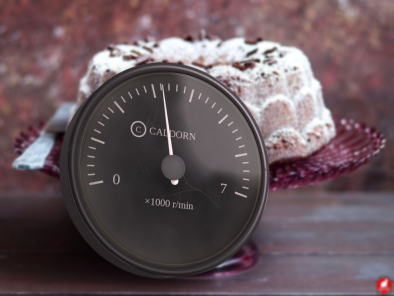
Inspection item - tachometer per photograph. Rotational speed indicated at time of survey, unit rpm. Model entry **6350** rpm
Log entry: **3200** rpm
